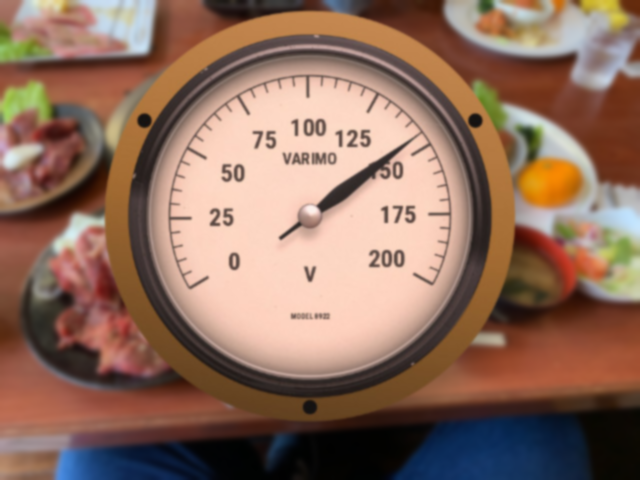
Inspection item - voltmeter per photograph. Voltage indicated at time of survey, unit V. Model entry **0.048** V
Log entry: **145** V
